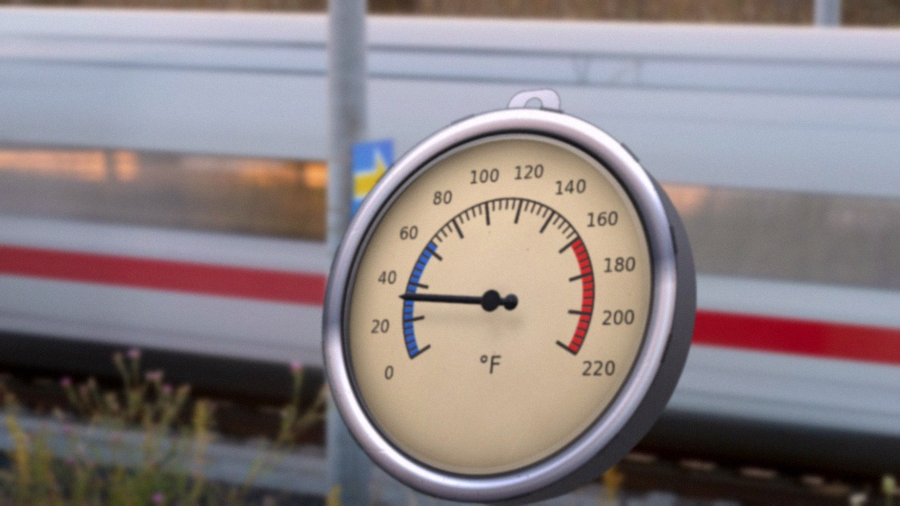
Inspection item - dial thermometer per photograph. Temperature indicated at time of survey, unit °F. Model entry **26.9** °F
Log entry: **32** °F
